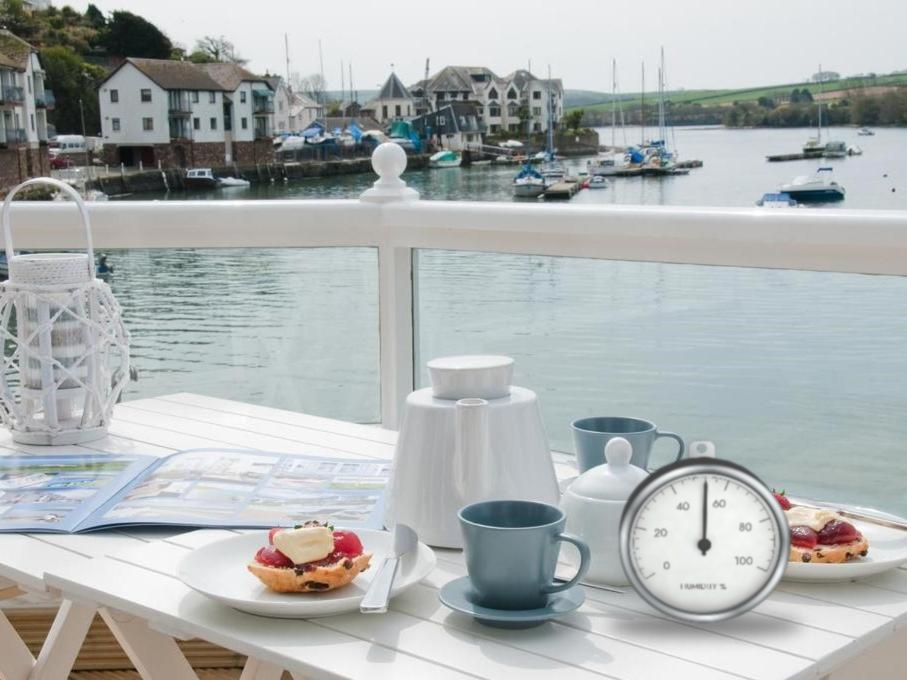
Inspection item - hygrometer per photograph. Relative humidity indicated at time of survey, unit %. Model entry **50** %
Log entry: **52** %
